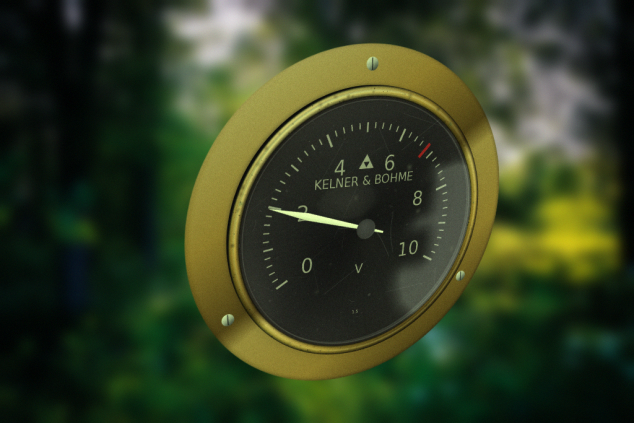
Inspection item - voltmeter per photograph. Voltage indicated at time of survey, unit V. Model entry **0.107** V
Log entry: **2** V
